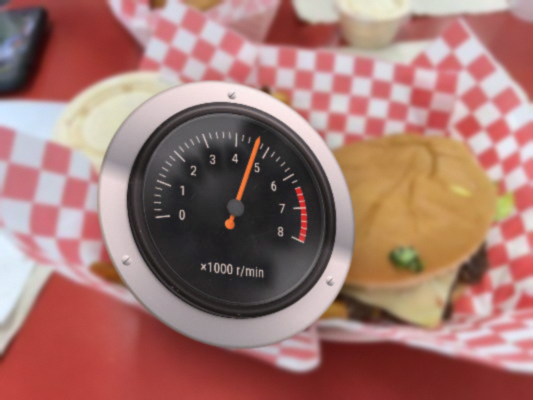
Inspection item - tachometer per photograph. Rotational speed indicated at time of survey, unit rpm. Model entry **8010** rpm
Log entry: **4600** rpm
